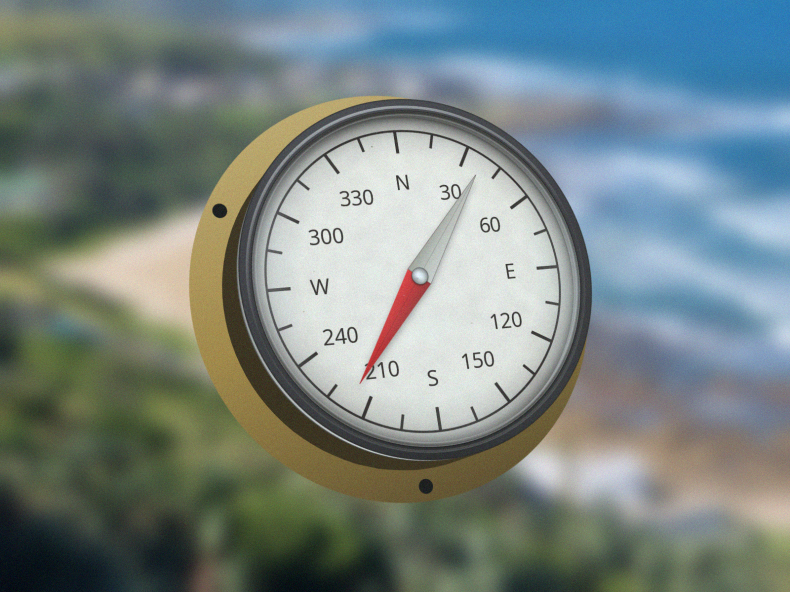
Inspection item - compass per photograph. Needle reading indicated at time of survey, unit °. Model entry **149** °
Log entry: **217.5** °
